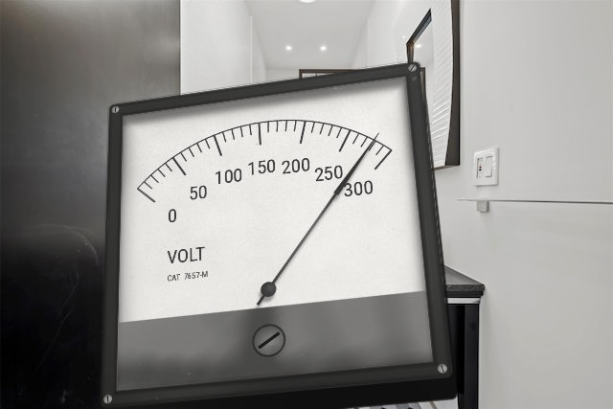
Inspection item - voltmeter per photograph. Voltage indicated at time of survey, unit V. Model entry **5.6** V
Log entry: **280** V
